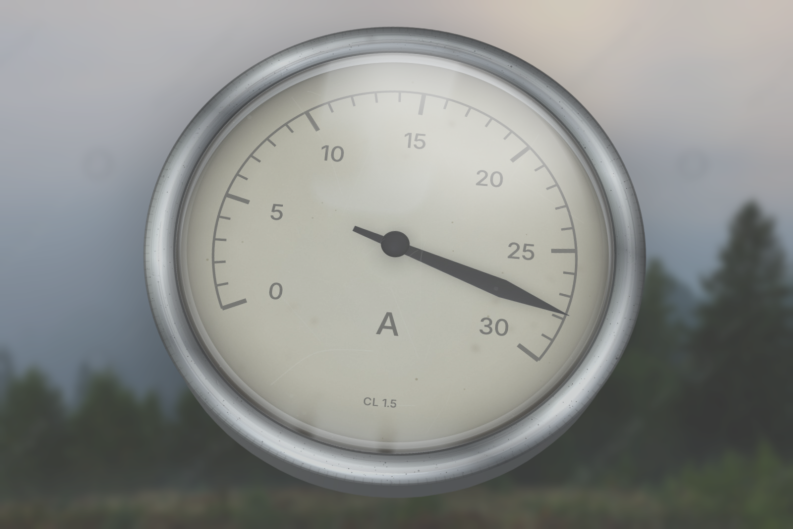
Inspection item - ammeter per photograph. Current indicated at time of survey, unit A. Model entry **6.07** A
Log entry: **28** A
